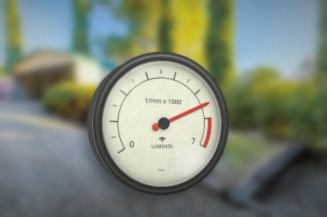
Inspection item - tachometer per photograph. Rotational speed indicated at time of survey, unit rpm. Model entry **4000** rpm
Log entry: **5500** rpm
